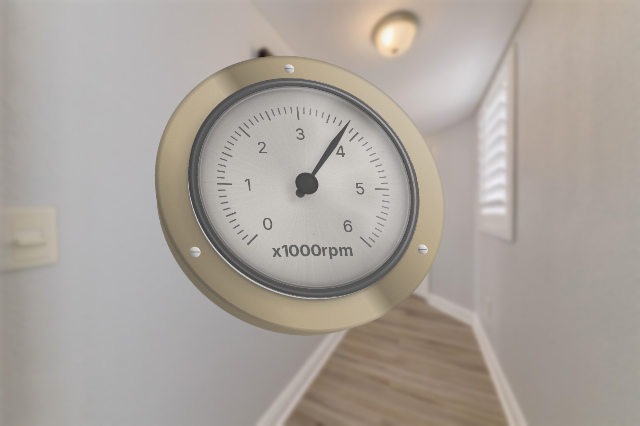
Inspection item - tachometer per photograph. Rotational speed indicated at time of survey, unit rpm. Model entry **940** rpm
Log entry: **3800** rpm
